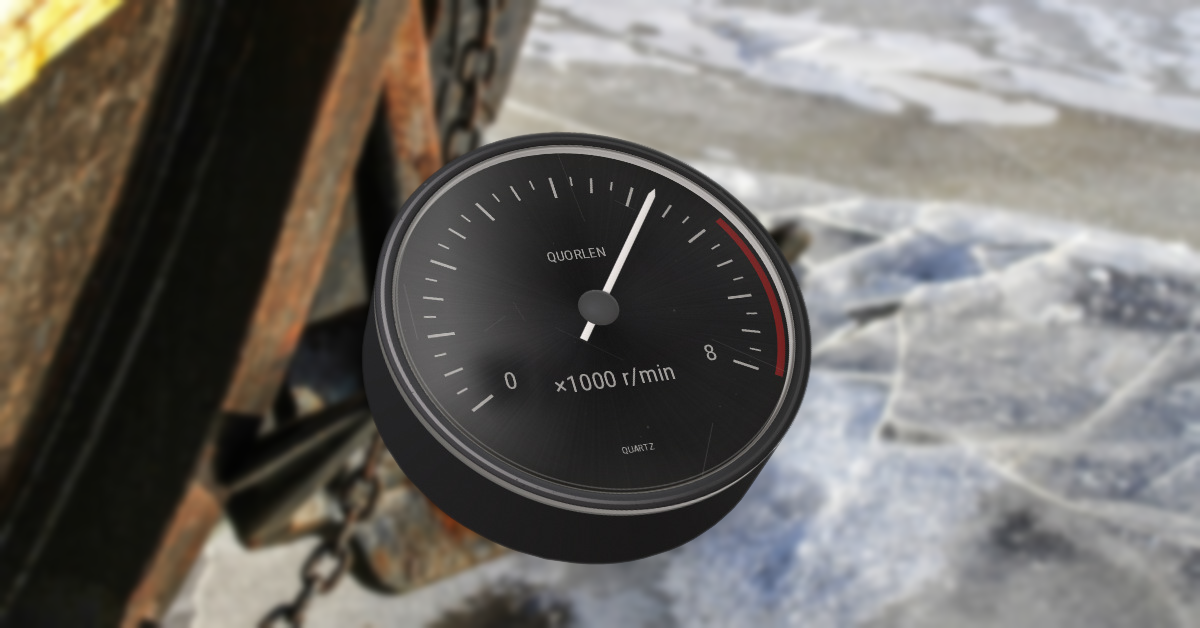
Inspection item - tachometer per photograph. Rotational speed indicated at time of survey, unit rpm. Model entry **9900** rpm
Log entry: **5250** rpm
